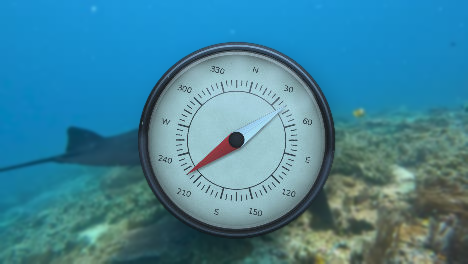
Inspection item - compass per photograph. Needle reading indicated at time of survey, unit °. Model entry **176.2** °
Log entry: **220** °
